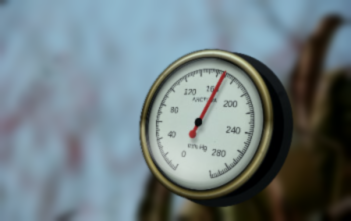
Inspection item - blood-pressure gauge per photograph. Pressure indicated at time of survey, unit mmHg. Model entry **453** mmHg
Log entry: **170** mmHg
